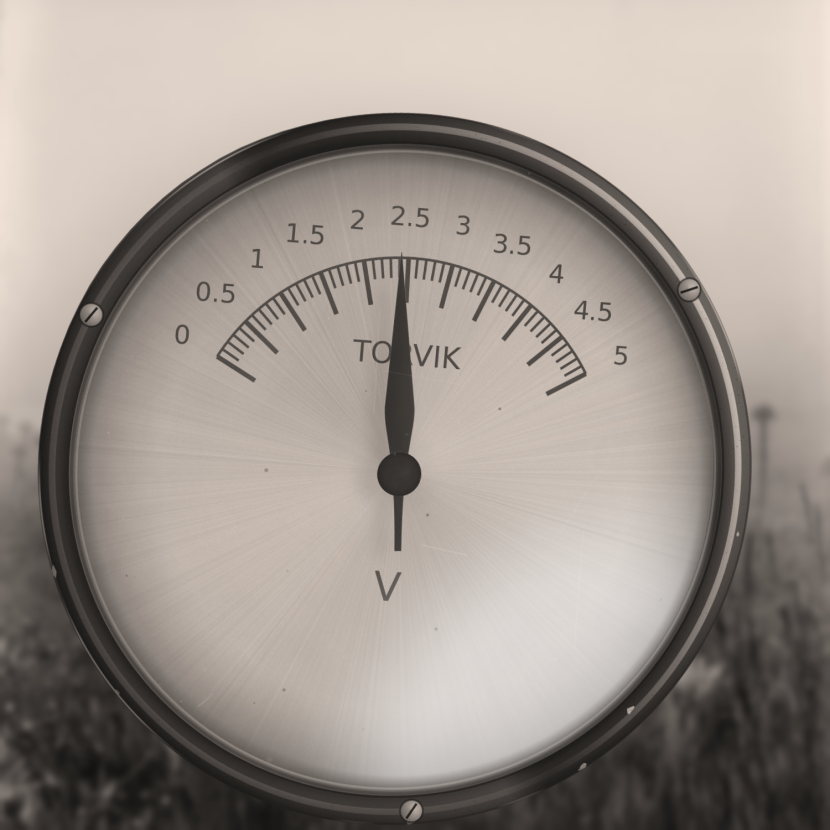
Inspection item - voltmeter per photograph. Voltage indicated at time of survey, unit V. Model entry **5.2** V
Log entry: **2.4** V
